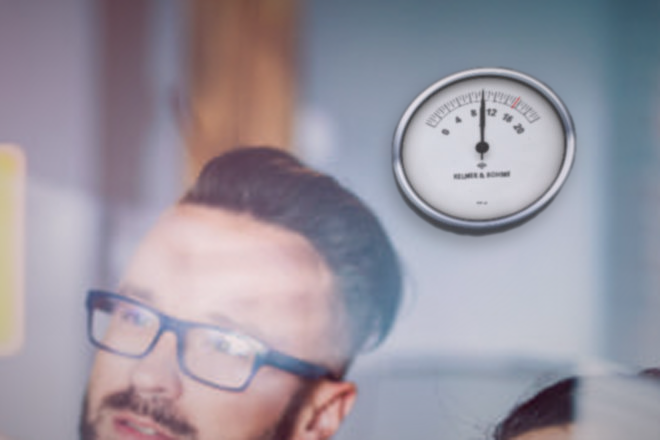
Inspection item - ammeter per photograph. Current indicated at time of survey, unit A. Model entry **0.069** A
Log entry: **10** A
